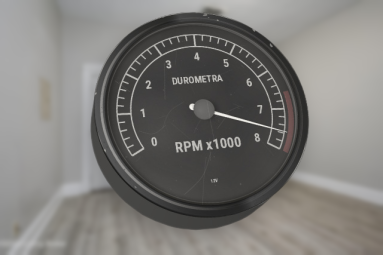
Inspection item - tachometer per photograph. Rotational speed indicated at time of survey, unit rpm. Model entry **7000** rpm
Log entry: **7600** rpm
